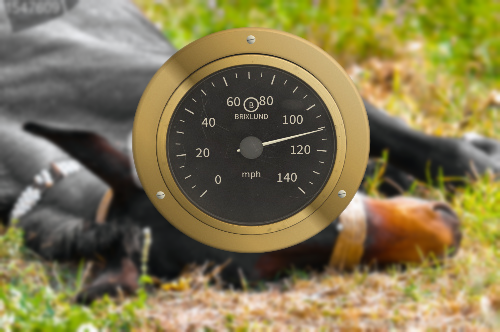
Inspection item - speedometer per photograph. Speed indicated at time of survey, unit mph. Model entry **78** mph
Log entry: **110** mph
